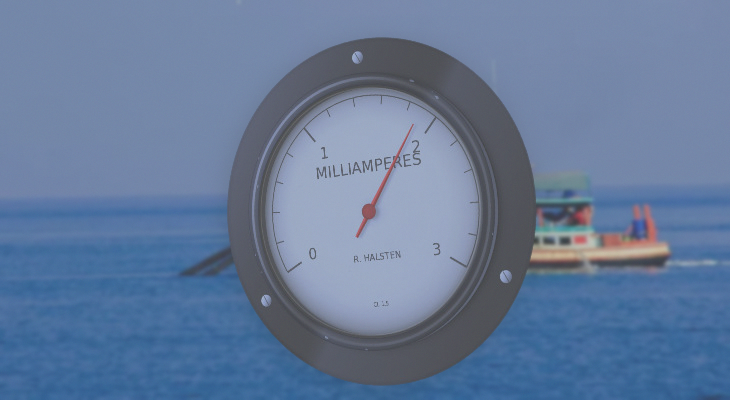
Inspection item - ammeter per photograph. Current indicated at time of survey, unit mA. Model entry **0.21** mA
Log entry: **1.9** mA
